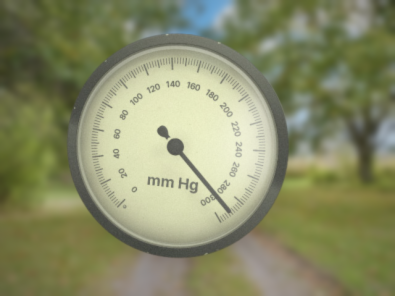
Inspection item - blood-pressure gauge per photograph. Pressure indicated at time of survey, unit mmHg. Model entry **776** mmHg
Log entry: **290** mmHg
